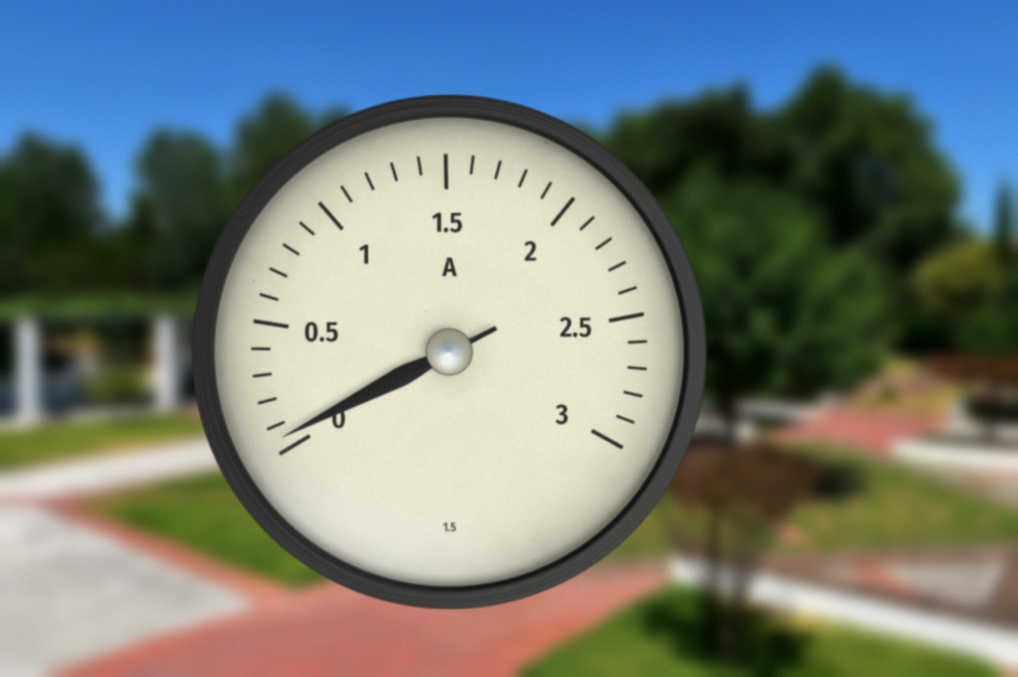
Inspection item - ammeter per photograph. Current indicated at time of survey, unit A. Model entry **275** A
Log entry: **0.05** A
